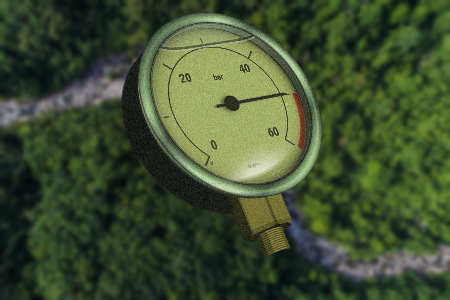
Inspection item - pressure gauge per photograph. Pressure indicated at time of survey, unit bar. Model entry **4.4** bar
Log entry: **50** bar
